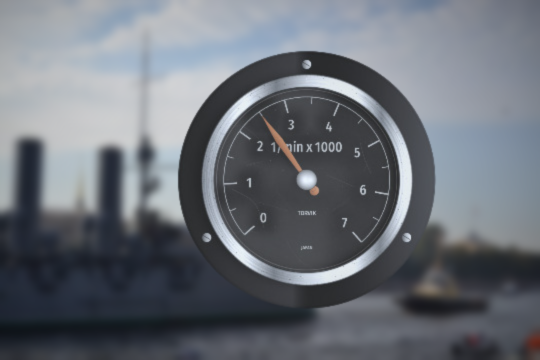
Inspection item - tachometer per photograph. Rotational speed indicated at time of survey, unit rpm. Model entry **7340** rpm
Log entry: **2500** rpm
